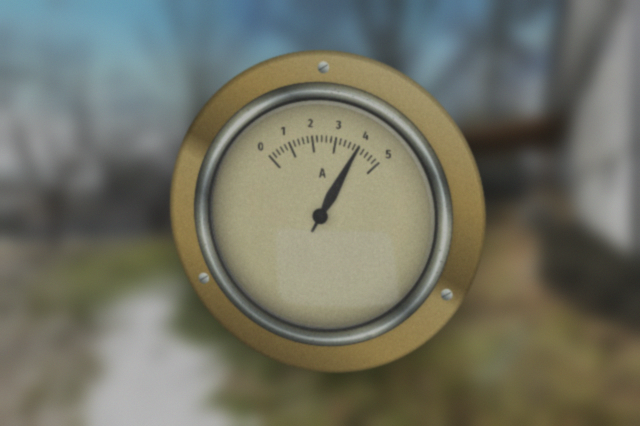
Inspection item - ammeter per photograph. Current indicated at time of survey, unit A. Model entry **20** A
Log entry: **4** A
